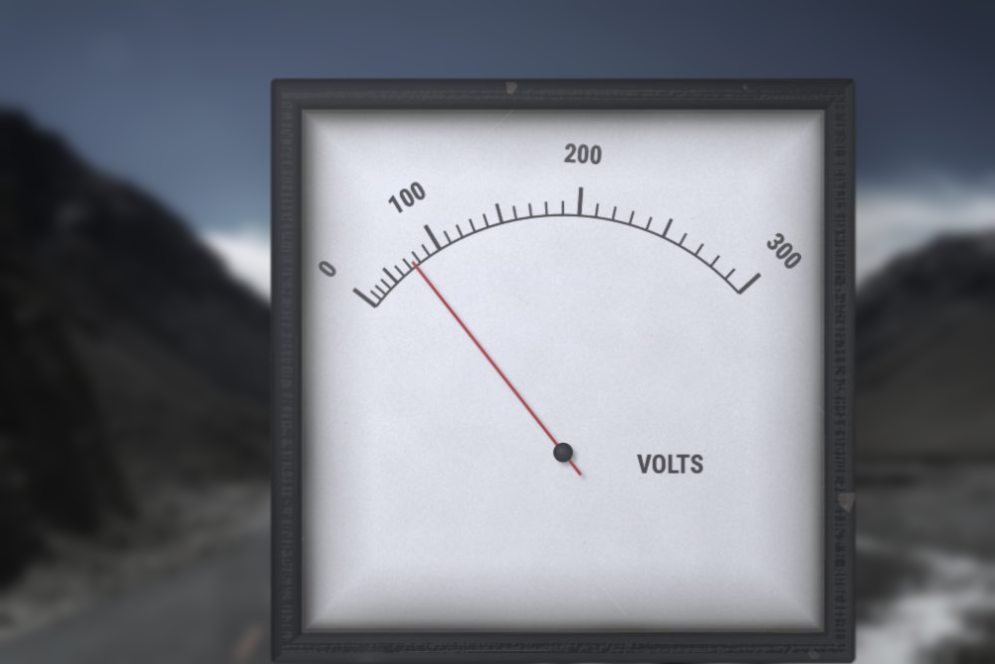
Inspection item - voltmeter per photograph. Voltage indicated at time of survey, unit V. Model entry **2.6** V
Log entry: **75** V
